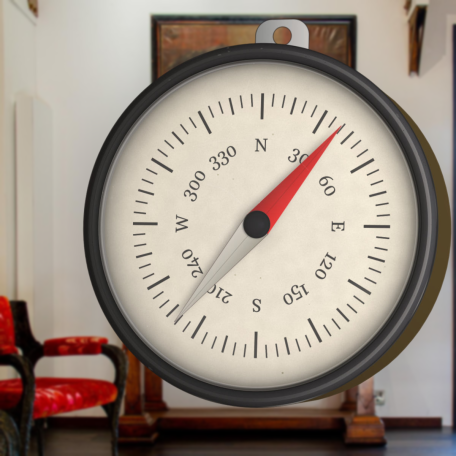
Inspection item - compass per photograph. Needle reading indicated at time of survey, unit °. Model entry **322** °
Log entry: **40** °
